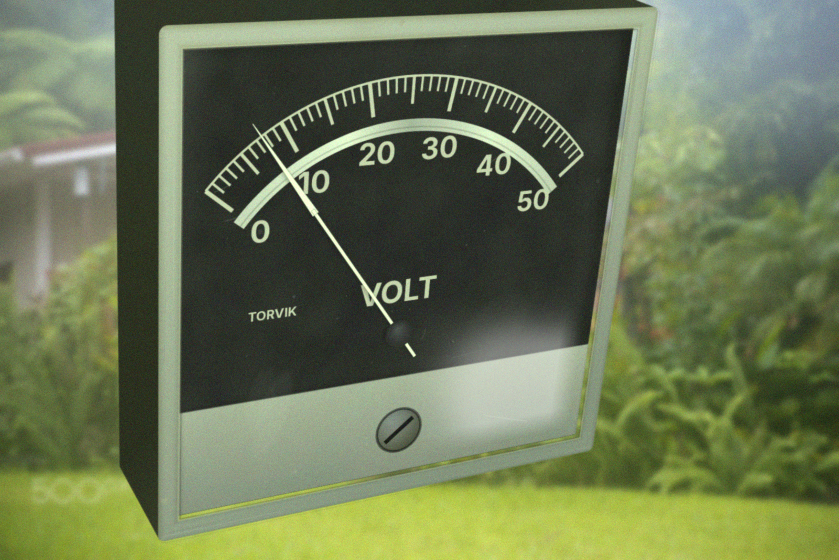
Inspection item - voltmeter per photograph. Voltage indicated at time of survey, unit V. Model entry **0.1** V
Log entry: **7.5** V
